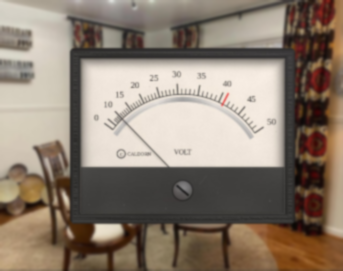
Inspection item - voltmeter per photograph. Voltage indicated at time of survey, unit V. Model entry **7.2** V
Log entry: **10** V
